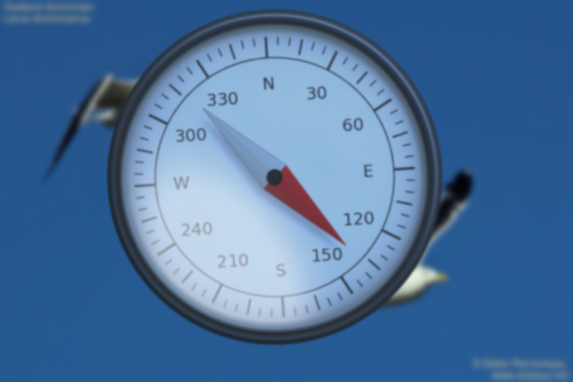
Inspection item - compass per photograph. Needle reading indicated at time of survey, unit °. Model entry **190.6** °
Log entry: **137.5** °
